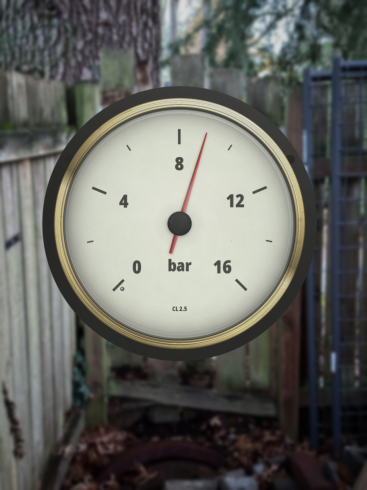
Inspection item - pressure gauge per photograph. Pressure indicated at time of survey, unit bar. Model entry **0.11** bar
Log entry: **9** bar
